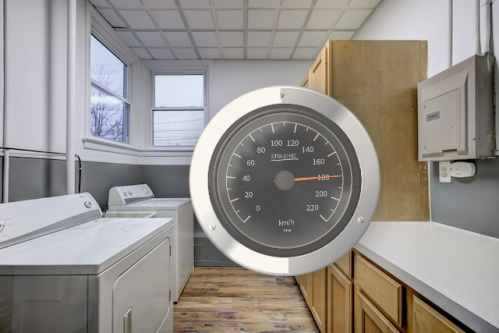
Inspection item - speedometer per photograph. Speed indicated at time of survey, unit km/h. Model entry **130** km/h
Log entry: **180** km/h
